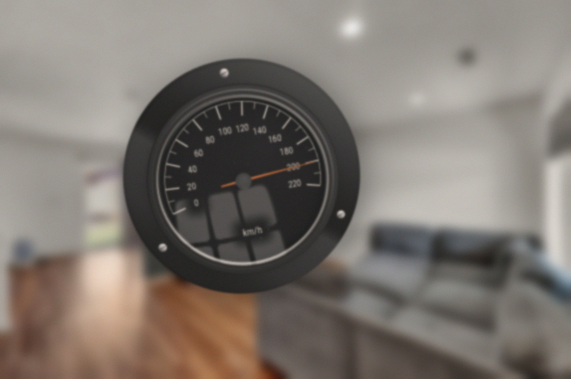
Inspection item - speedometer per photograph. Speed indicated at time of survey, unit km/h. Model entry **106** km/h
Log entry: **200** km/h
